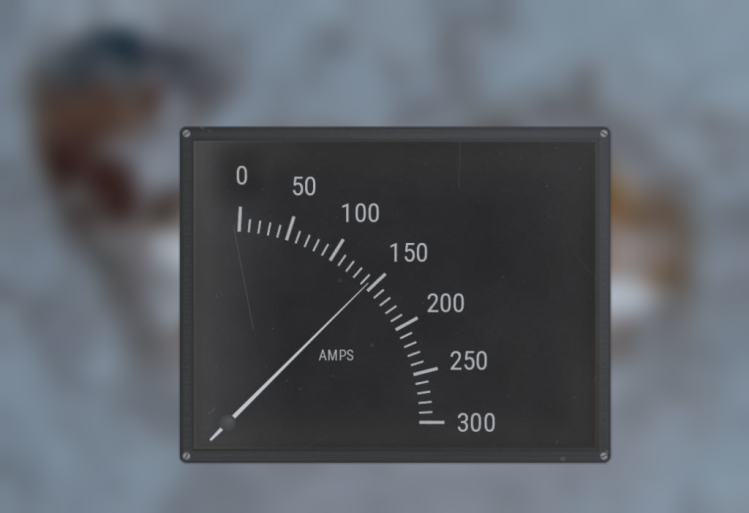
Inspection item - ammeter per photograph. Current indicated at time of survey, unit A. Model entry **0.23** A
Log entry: **145** A
